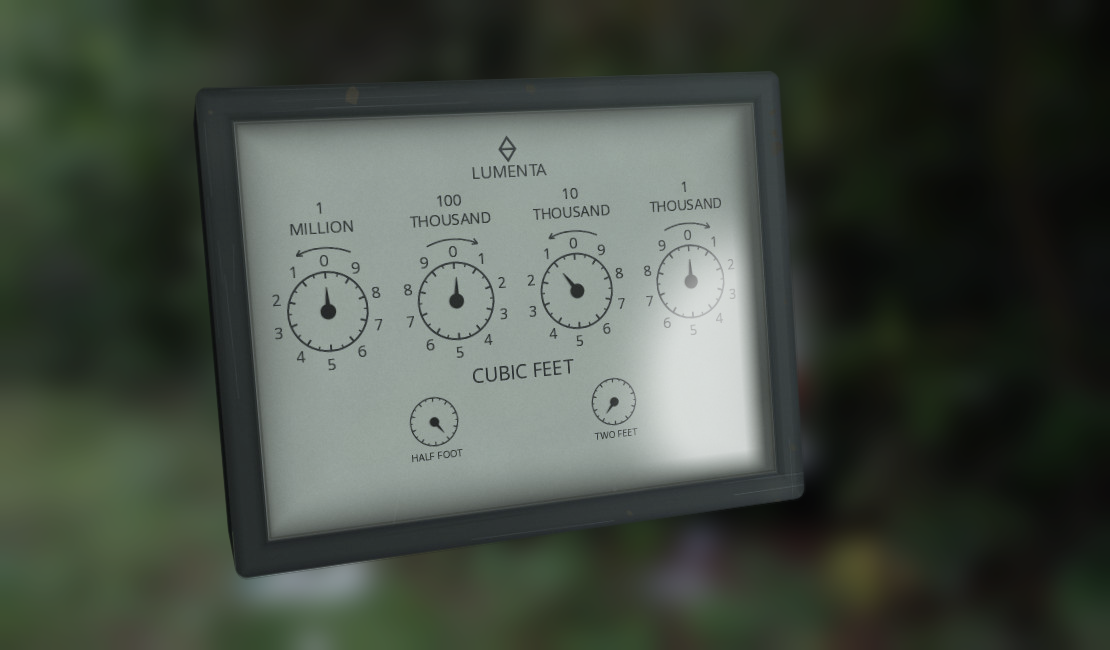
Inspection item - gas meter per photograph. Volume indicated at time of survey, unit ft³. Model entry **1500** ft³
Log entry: **1000** ft³
